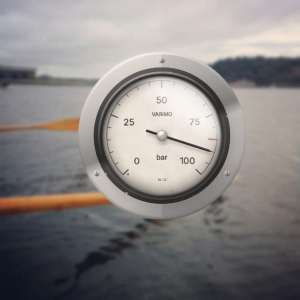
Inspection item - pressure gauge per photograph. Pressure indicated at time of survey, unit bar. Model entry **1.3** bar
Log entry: **90** bar
